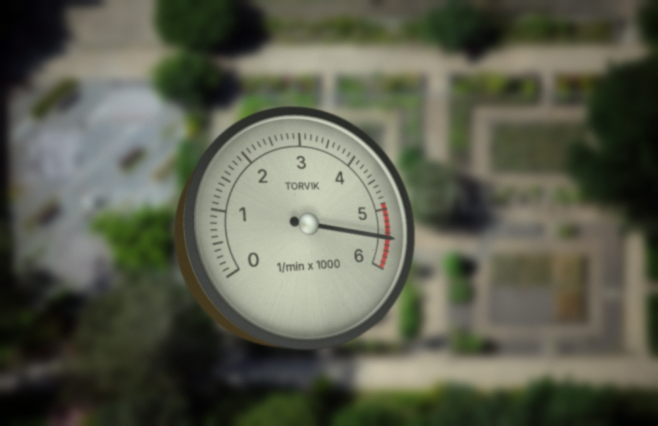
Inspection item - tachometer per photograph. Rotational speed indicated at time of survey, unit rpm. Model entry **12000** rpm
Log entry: **5500** rpm
